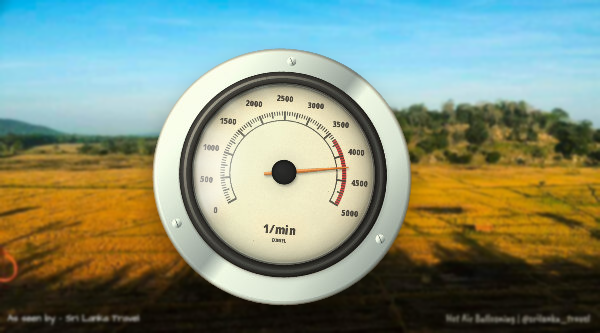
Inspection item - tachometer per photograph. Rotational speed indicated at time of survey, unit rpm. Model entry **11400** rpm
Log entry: **4250** rpm
